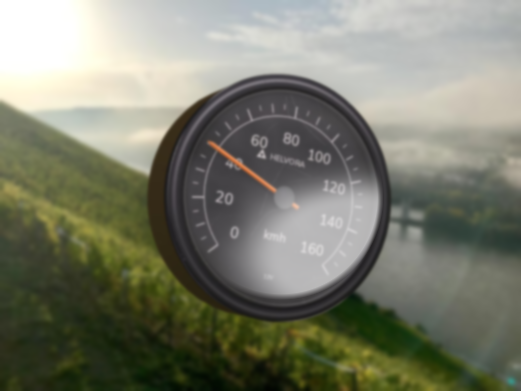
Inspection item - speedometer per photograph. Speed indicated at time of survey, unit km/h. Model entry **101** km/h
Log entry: **40** km/h
